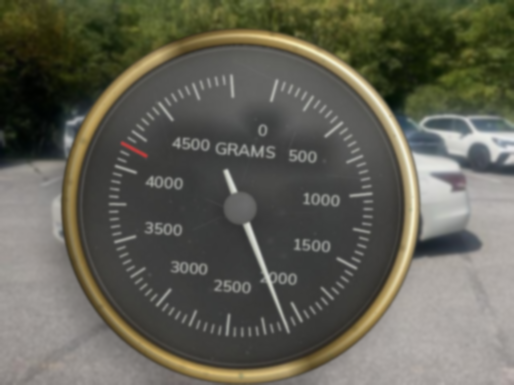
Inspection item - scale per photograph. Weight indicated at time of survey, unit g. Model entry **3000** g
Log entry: **2100** g
